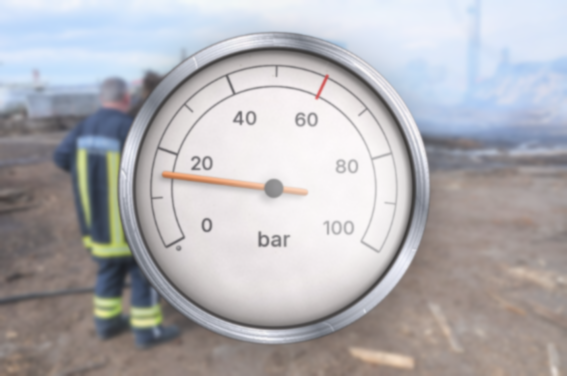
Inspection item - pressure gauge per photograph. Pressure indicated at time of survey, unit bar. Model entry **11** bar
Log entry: **15** bar
